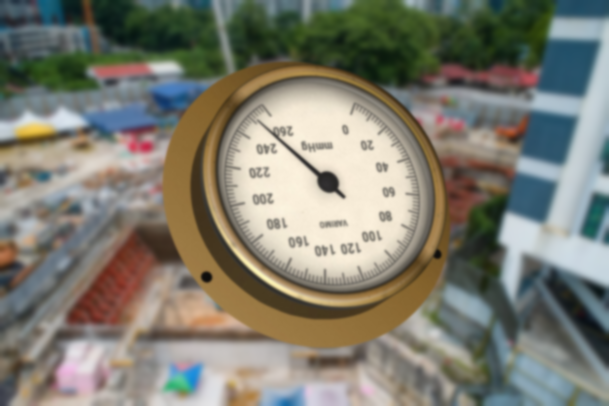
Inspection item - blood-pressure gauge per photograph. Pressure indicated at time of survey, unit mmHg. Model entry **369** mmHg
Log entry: **250** mmHg
